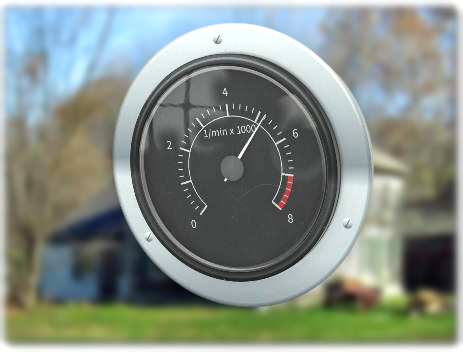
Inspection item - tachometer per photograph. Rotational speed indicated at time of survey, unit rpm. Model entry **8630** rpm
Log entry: **5200** rpm
